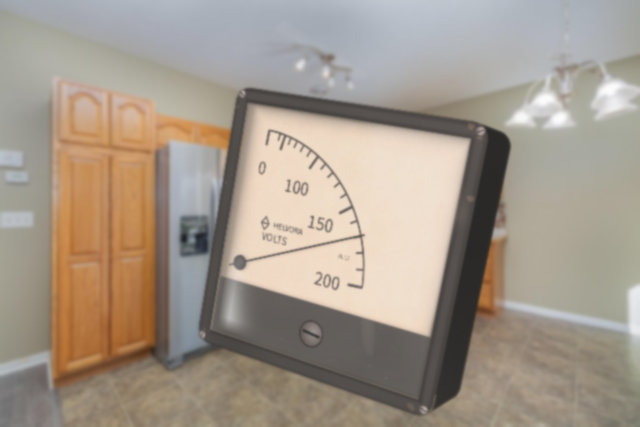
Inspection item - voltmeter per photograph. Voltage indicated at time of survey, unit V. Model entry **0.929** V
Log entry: **170** V
